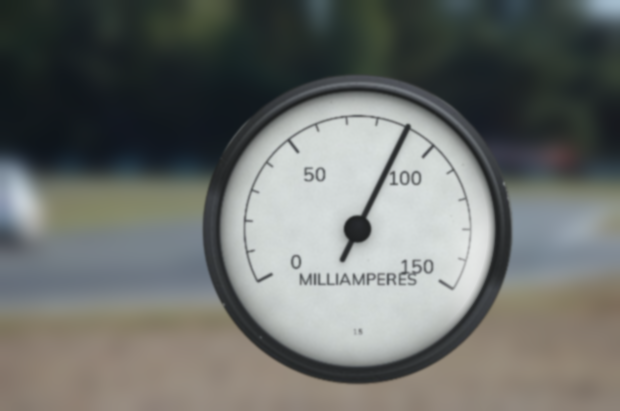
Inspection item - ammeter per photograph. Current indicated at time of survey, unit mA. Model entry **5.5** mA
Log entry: **90** mA
